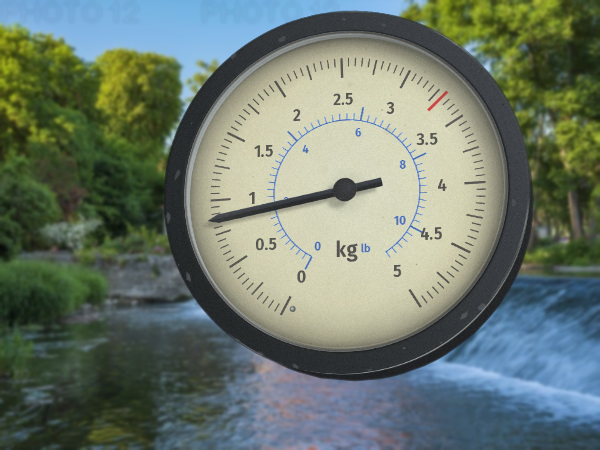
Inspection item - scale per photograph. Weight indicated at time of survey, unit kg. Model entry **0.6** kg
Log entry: **0.85** kg
